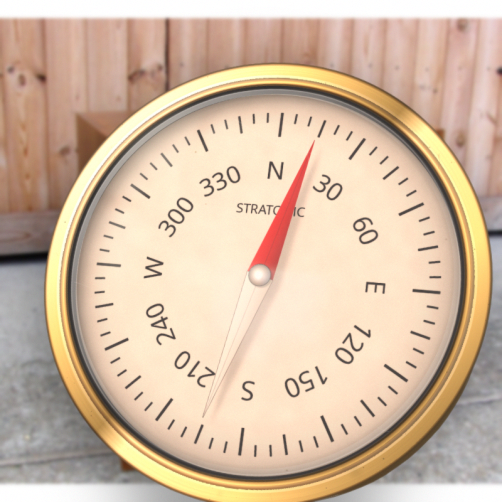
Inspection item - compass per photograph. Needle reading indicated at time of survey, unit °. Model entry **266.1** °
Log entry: **15** °
